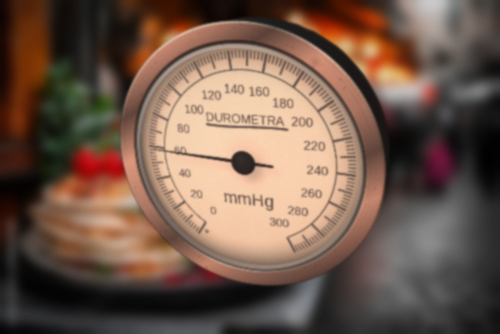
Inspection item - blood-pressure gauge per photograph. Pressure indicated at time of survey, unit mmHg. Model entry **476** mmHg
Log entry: **60** mmHg
